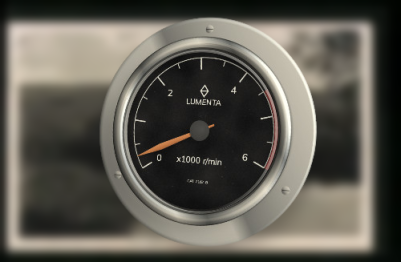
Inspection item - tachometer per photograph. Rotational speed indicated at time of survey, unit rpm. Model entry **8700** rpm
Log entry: **250** rpm
